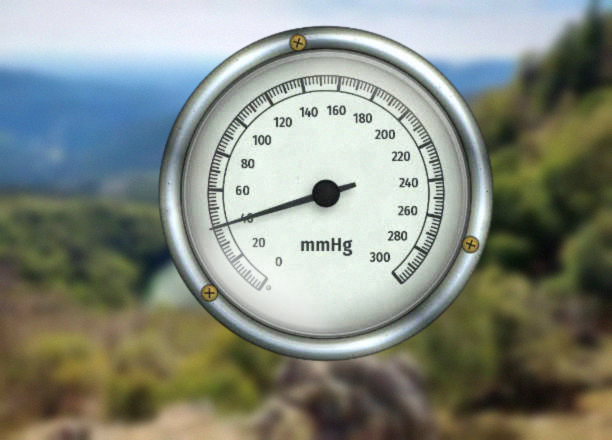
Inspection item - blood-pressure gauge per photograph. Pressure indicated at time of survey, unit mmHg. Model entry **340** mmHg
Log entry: **40** mmHg
